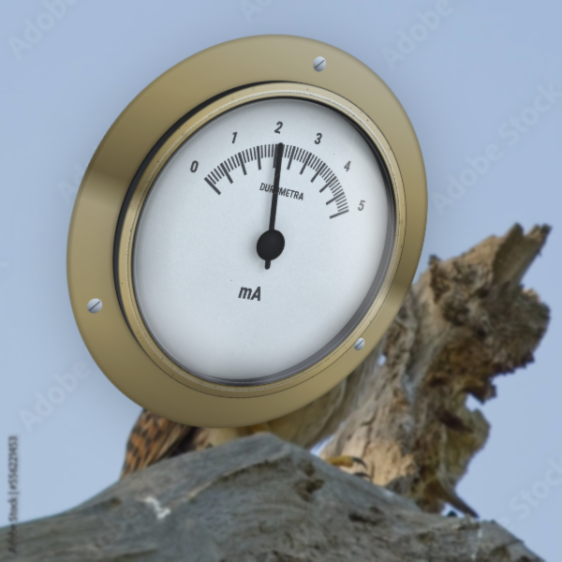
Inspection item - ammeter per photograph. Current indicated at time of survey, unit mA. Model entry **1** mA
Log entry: **2** mA
